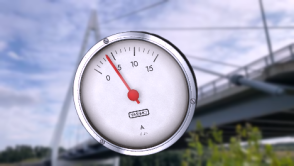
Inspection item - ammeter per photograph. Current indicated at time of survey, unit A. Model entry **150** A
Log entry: **4** A
